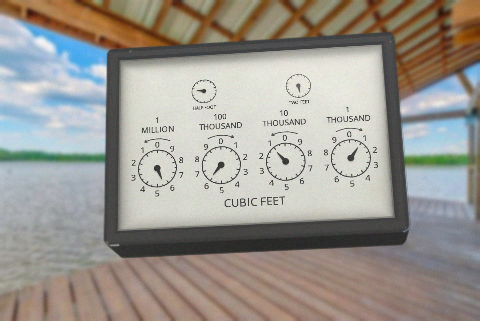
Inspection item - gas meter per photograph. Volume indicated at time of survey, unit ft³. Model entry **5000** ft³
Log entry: **561100** ft³
